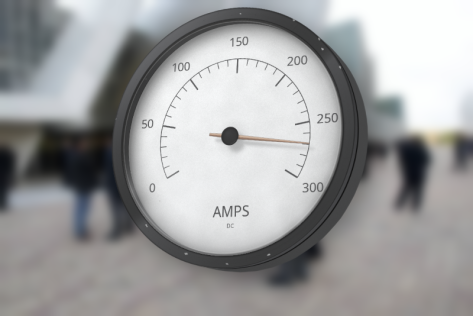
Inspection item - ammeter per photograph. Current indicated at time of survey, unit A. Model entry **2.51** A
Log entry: **270** A
